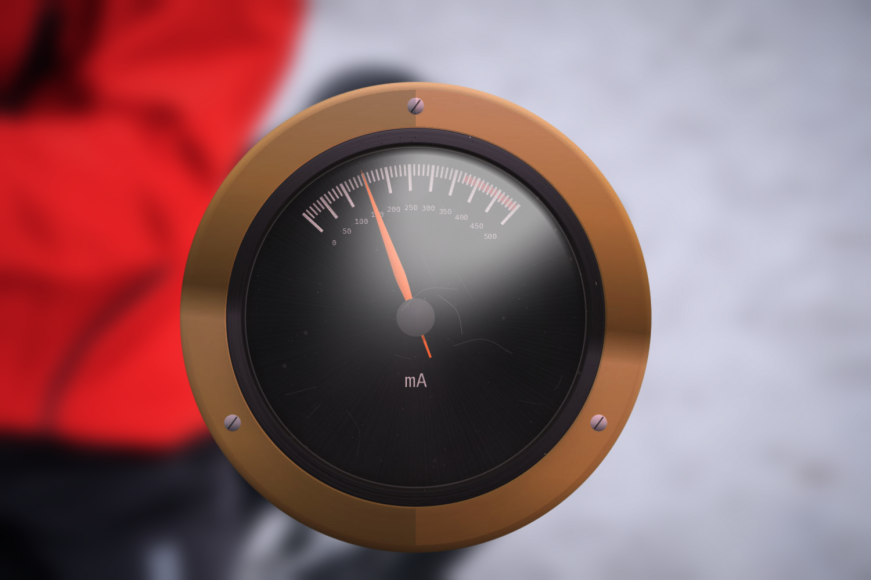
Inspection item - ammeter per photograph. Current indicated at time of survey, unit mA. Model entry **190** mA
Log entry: **150** mA
